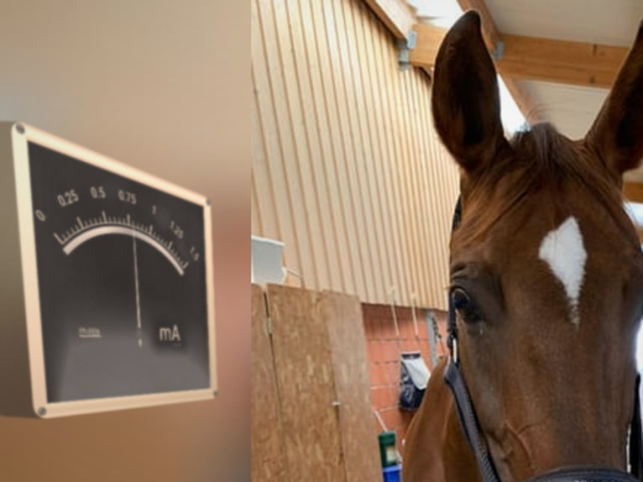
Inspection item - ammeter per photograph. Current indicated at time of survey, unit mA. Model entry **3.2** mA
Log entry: **0.75** mA
